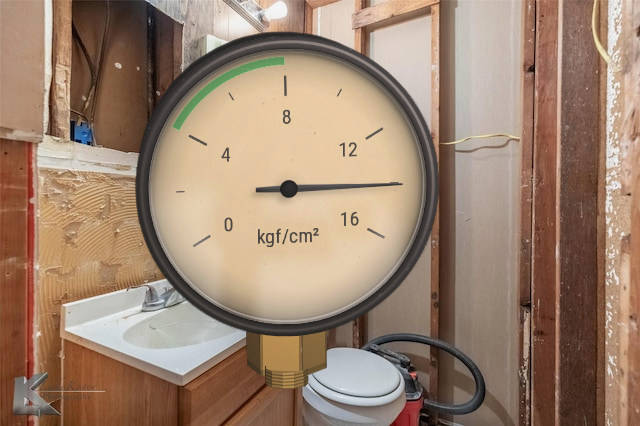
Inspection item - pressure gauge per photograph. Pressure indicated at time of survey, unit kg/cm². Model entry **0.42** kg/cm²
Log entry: **14** kg/cm²
